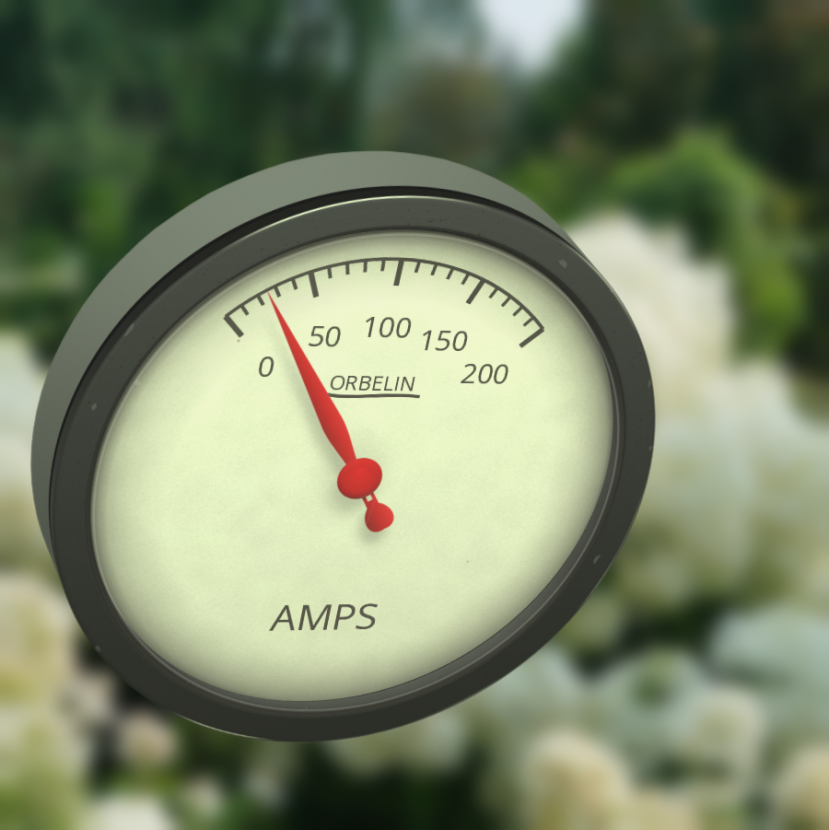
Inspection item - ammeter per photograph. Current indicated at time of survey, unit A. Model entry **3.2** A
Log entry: **25** A
